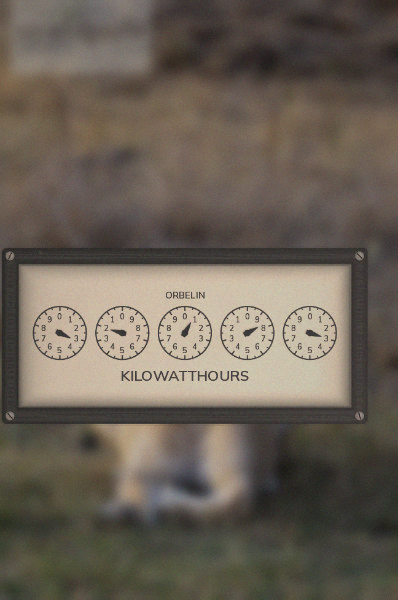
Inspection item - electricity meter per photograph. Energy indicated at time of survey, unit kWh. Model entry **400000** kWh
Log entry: **32083** kWh
